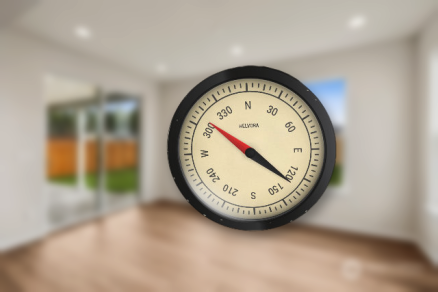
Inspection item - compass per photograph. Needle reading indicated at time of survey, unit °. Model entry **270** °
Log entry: **310** °
